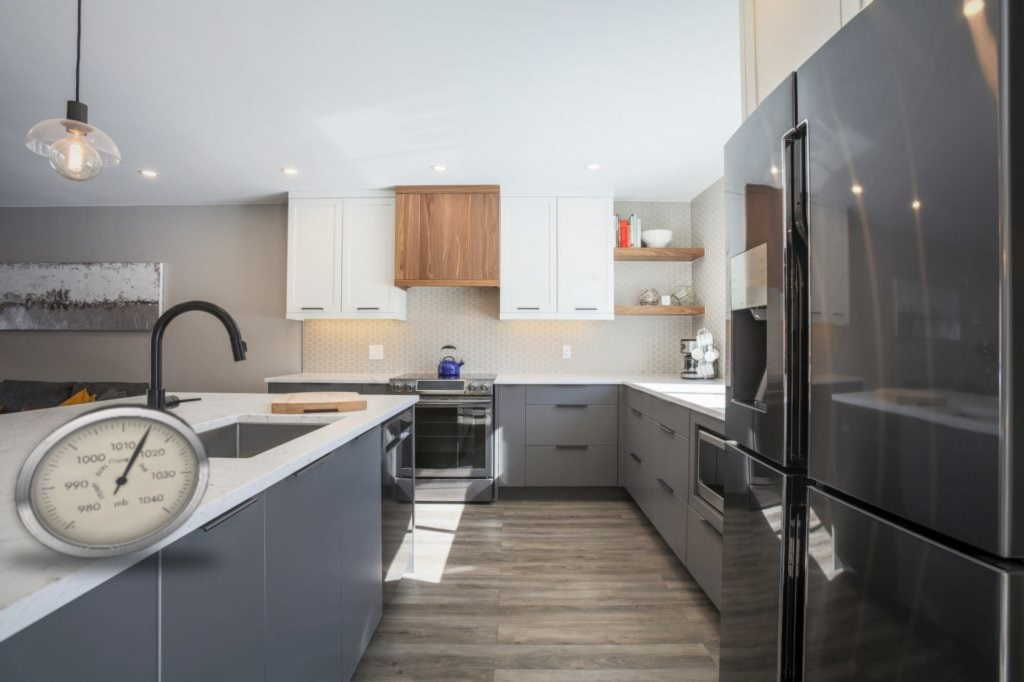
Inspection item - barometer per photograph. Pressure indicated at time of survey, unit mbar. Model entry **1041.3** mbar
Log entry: **1015** mbar
